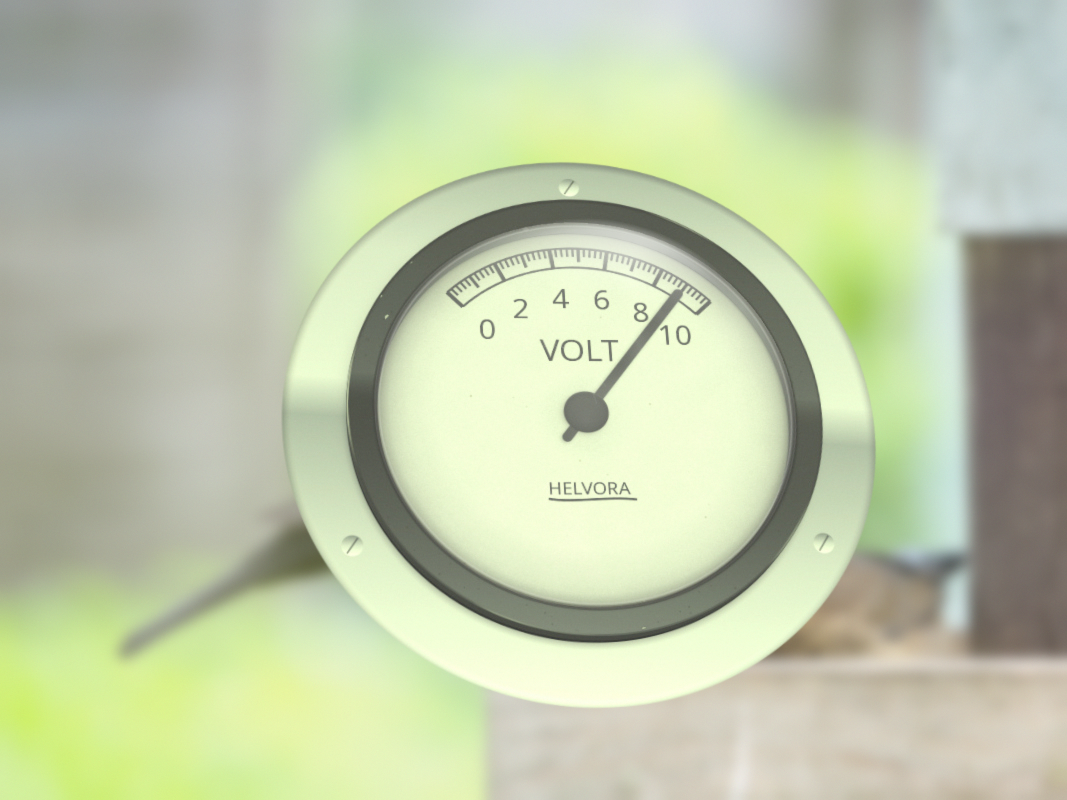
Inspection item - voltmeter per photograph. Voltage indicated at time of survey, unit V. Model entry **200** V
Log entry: **9** V
